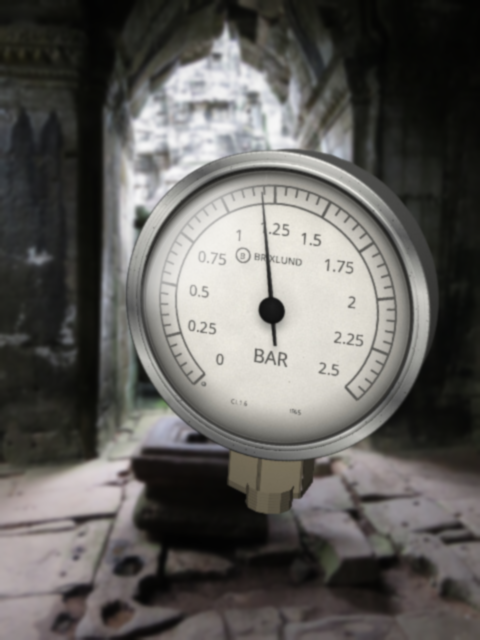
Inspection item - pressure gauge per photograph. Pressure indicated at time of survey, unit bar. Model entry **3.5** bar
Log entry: **1.2** bar
